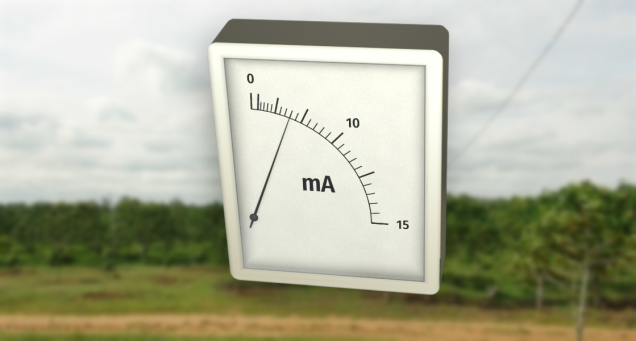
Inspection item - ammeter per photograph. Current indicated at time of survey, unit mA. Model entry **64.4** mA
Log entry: **6.5** mA
